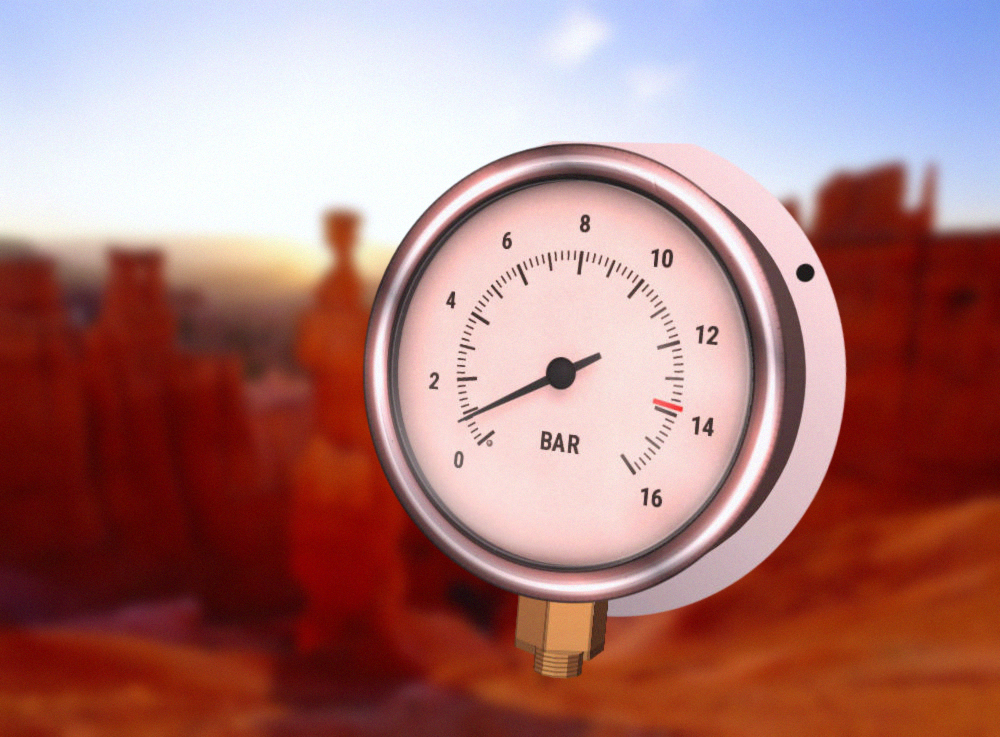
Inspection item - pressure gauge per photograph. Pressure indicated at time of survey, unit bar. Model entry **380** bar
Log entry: **0.8** bar
